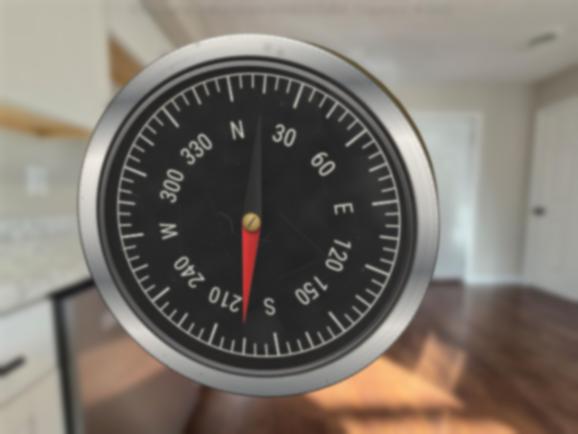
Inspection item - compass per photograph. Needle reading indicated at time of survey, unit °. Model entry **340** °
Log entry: **195** °
